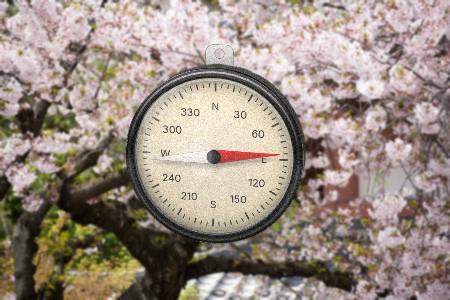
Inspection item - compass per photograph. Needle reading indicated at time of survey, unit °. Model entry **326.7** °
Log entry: **85** °
